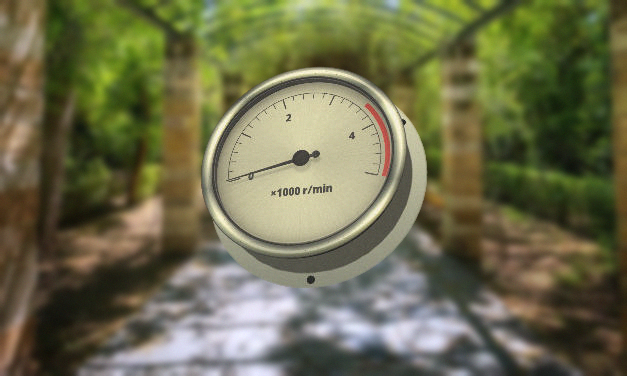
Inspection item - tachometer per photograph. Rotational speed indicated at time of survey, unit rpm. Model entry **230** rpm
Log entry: **0** rpm
